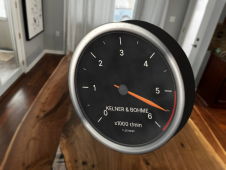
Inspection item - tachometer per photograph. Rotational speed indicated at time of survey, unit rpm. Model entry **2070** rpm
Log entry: **5500** rpm
